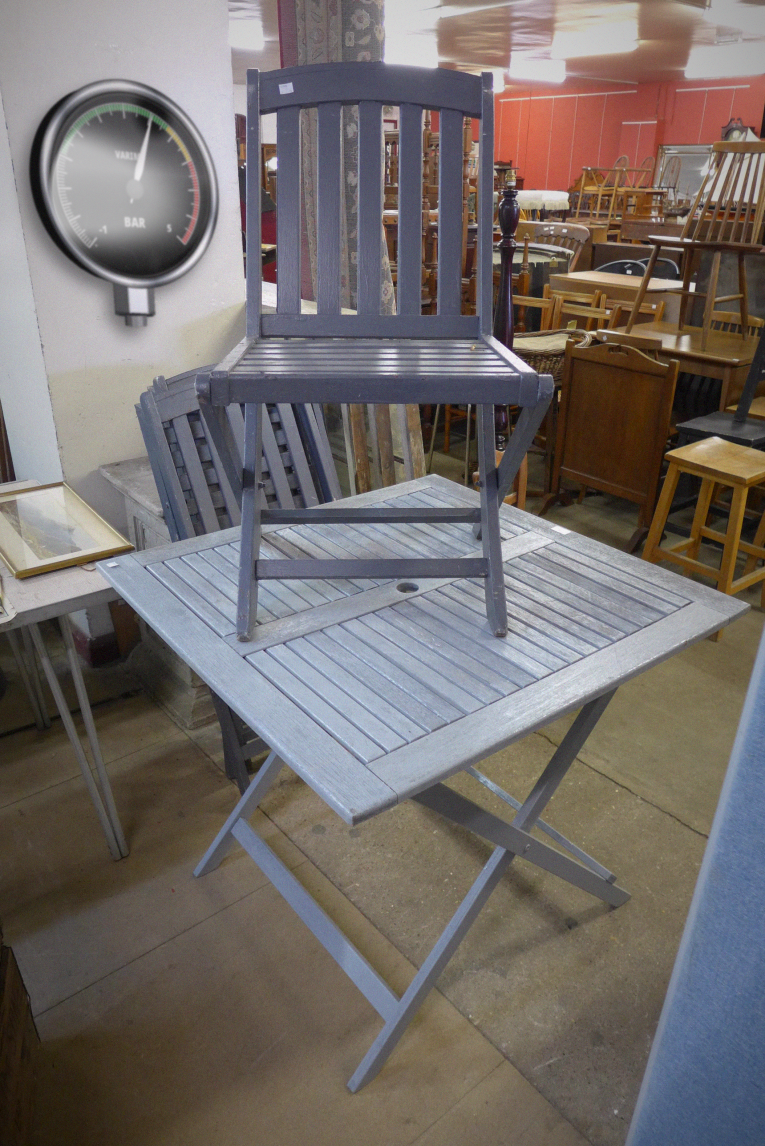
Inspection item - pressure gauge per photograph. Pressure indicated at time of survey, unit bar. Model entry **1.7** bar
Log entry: **2.5** bar
